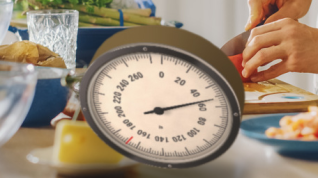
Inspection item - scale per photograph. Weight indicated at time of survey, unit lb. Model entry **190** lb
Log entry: **50** lb
